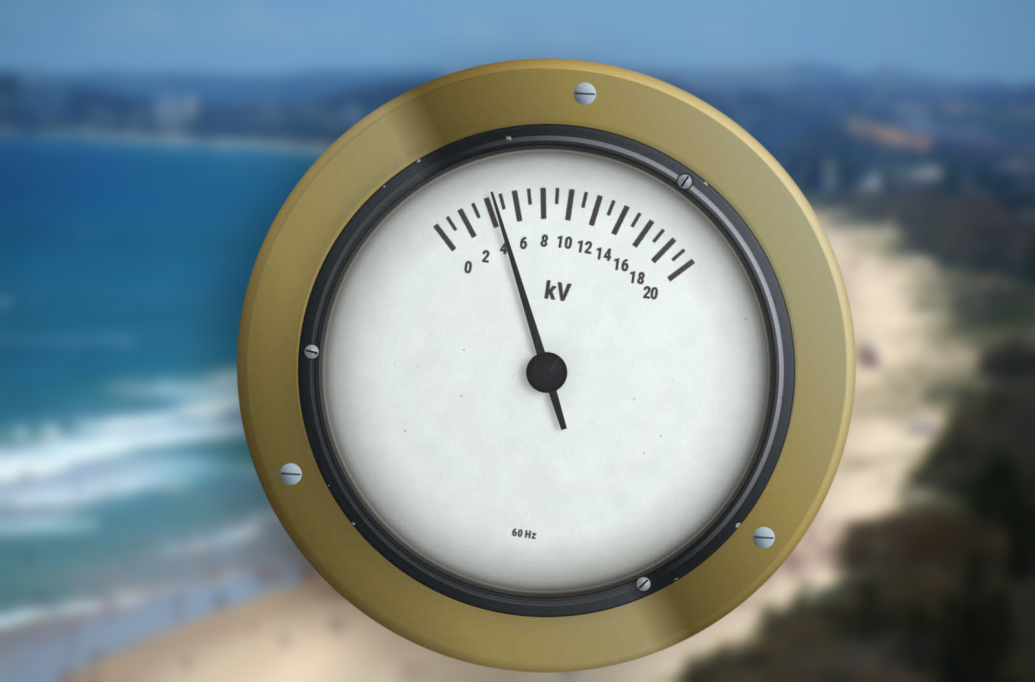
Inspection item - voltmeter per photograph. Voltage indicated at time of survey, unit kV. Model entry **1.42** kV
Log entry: **4.5** kV
